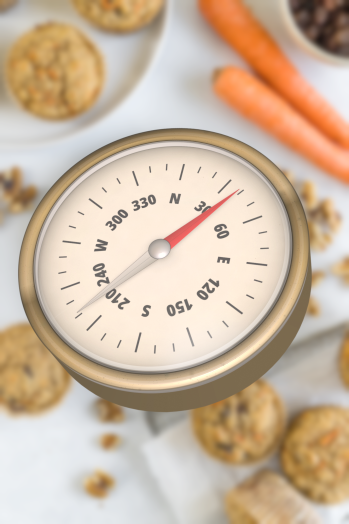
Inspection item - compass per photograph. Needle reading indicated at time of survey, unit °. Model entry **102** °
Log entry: **40** °
